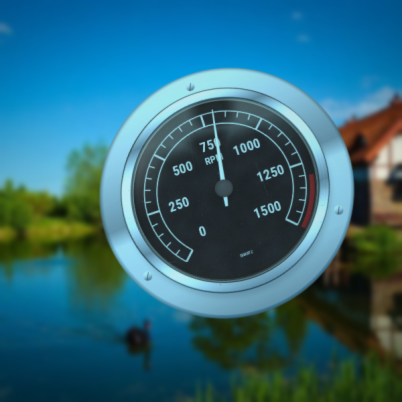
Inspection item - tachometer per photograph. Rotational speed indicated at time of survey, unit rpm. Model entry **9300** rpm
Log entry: **800** rpm
